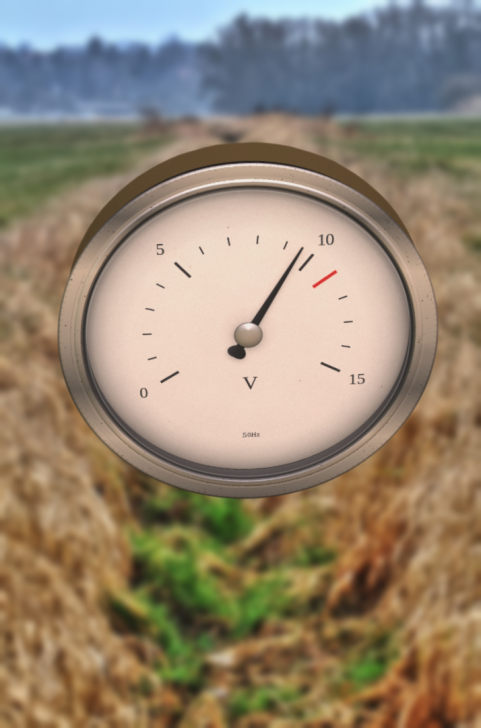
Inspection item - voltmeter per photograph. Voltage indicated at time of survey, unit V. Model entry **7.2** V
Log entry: **9.5** V
